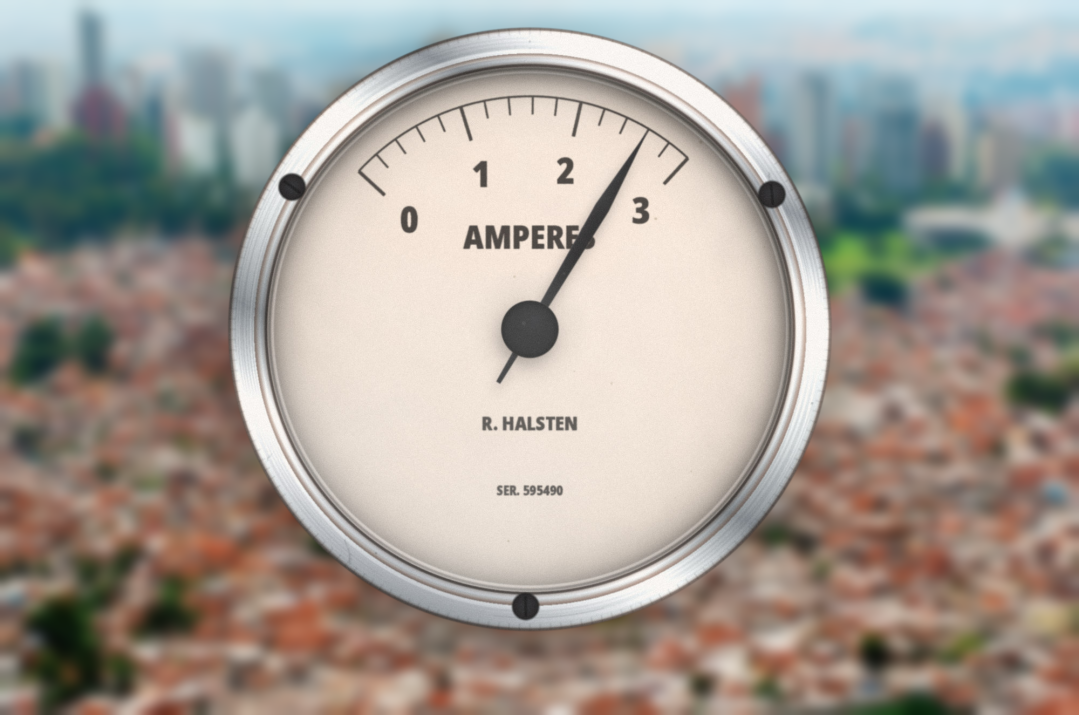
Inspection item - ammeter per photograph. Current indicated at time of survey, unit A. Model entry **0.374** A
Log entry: **2.6** A
